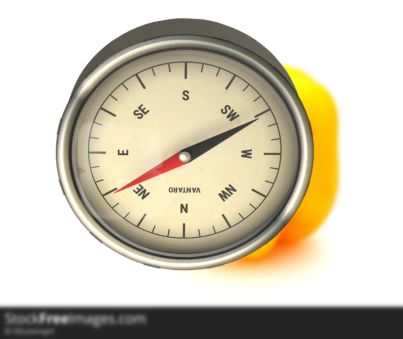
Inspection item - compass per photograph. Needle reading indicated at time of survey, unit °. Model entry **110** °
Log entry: **60** °
